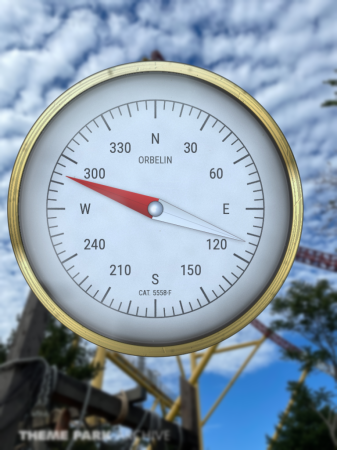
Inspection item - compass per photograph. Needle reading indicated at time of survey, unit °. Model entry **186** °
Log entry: **290** °
